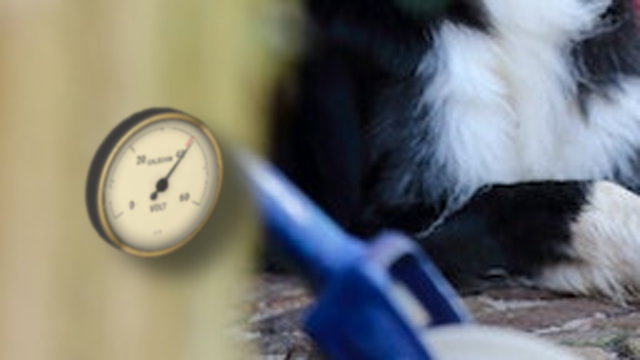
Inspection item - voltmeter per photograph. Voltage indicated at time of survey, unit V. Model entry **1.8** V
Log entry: **40** V
